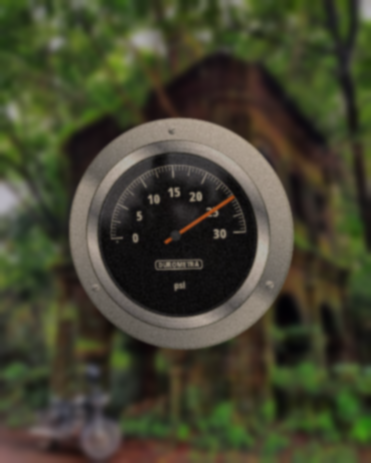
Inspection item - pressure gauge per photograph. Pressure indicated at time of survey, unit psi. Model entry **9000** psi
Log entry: **25** psi
